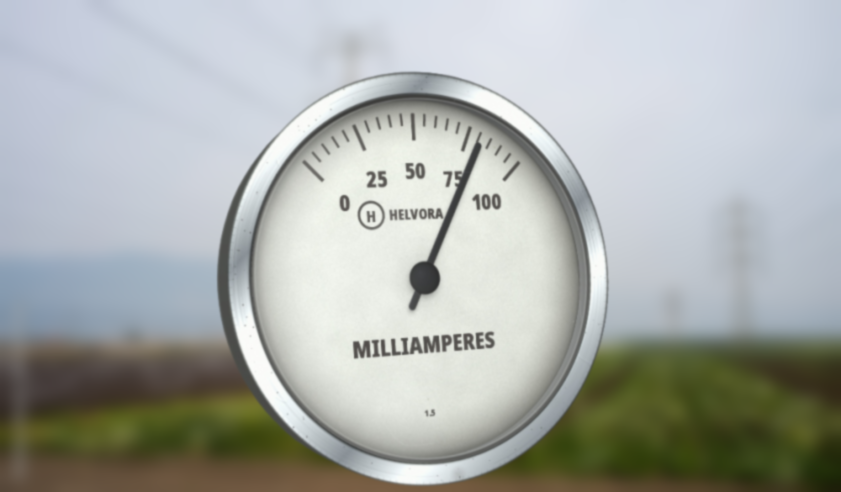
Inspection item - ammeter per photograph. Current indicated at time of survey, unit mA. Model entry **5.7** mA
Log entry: **80** mA
